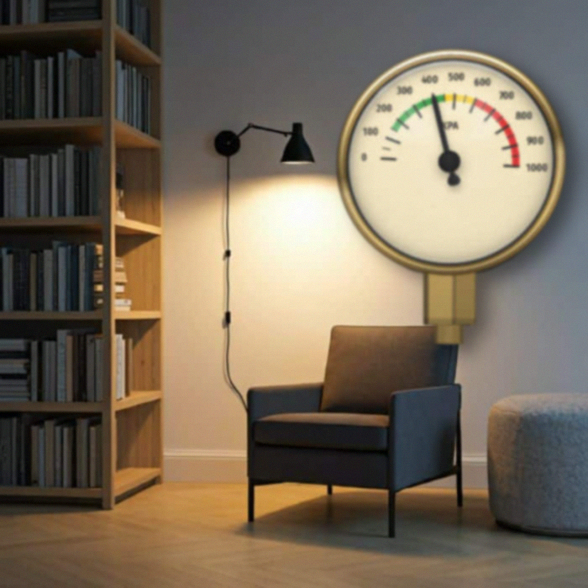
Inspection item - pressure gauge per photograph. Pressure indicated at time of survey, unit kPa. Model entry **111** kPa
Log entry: **400** kPa
